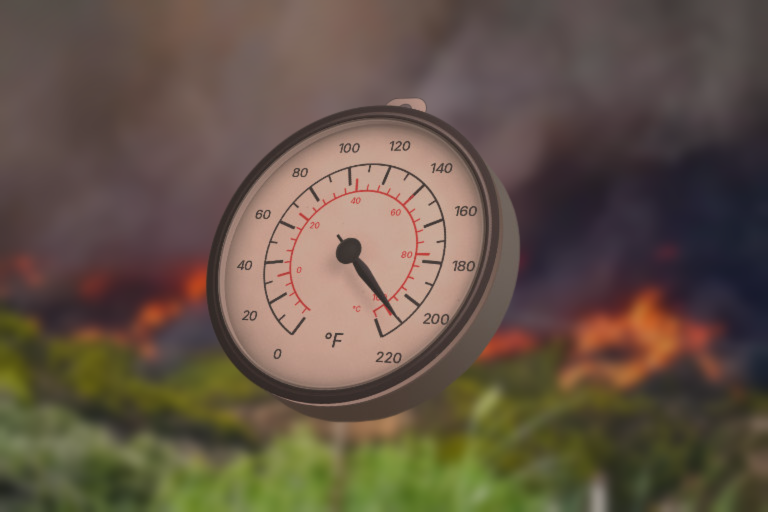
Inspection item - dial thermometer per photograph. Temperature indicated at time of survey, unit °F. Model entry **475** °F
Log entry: **210** °F
